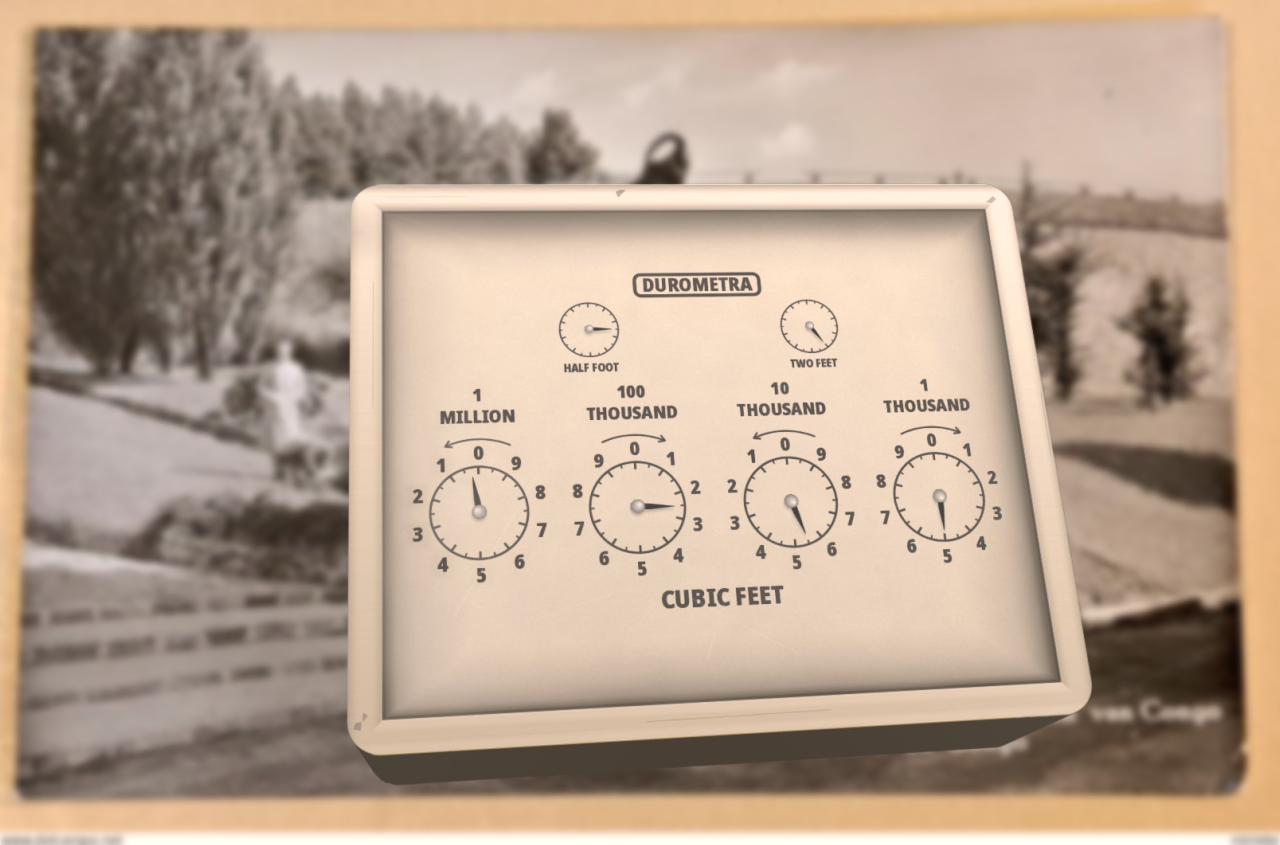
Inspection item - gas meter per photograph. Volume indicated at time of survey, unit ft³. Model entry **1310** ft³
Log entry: **25500** ft³
